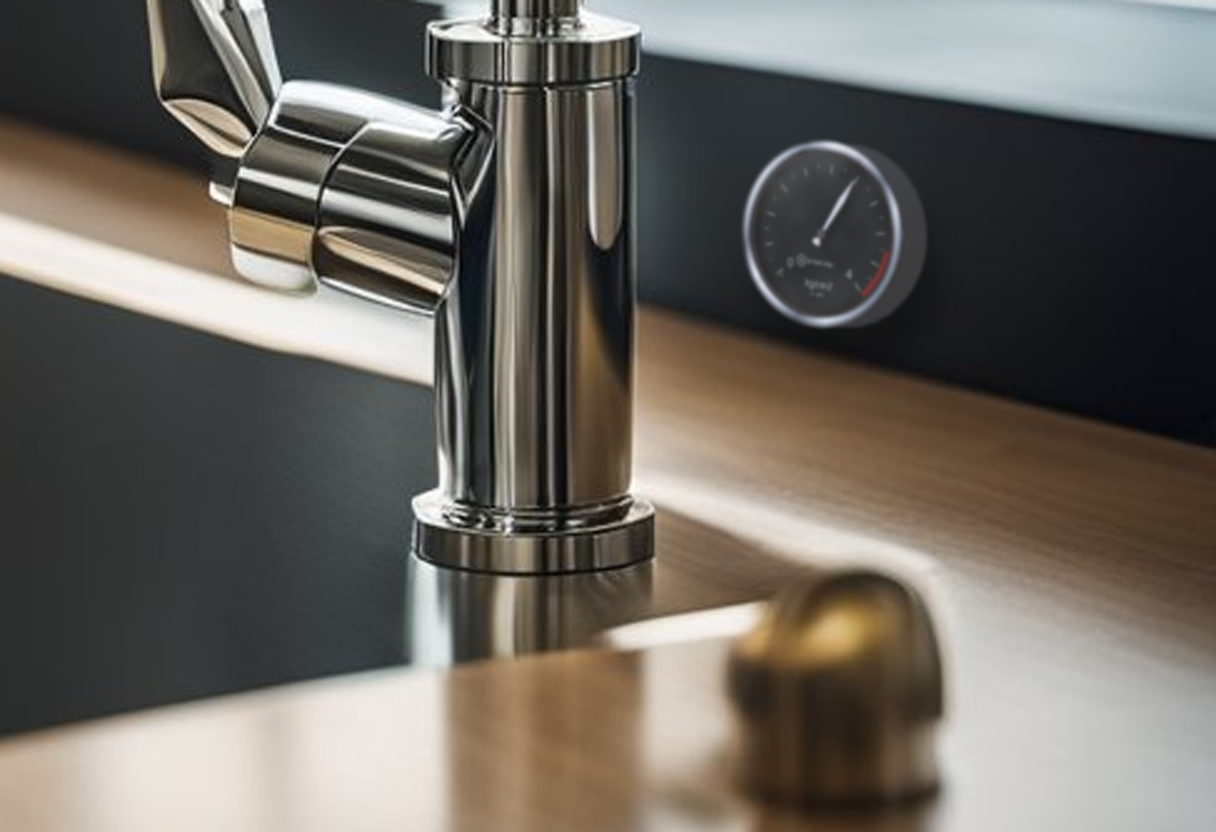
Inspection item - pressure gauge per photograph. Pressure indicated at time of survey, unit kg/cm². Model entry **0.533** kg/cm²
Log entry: **2.4** kg/cm²
